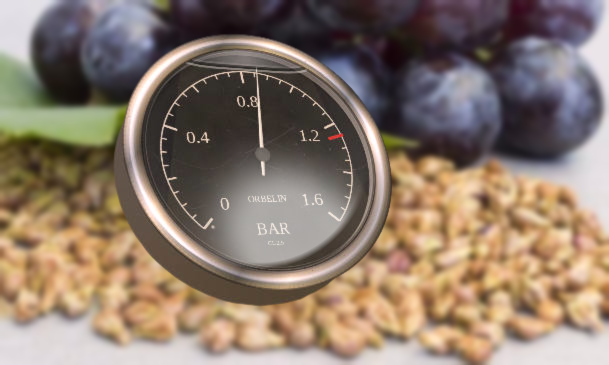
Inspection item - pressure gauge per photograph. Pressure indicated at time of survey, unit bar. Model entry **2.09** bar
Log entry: **0.85** bar
